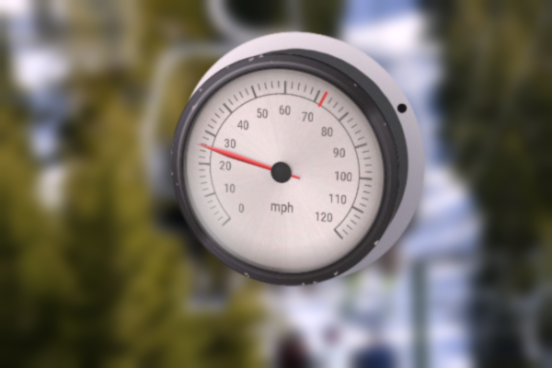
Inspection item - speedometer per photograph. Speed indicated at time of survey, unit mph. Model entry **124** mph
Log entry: **26** mph
